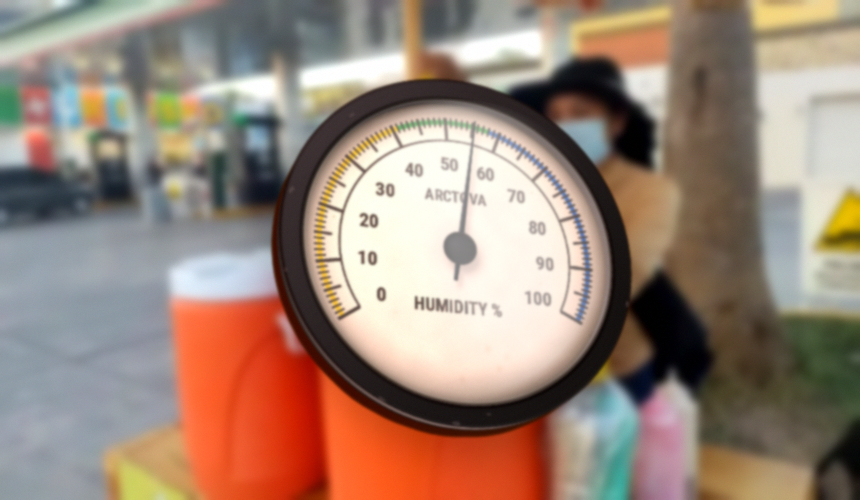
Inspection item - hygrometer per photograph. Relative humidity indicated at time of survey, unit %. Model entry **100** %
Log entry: **55** %
